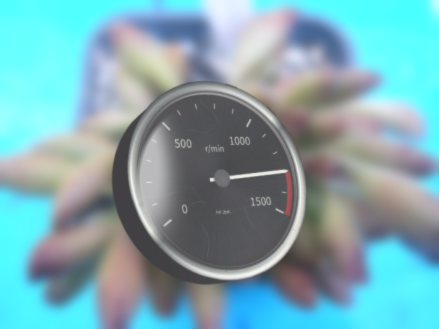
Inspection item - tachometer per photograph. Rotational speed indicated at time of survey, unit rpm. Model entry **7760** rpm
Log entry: **1300** rpm
